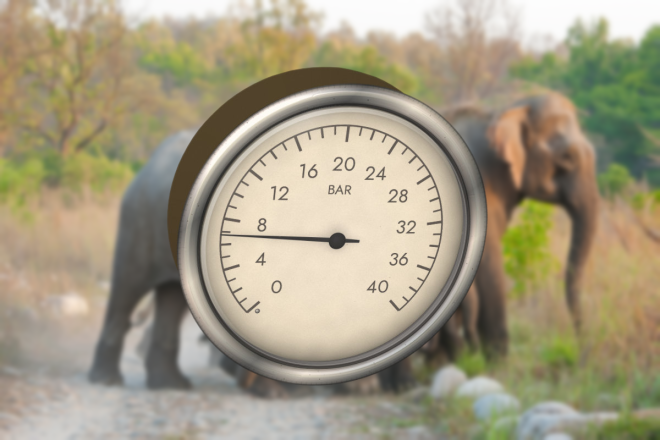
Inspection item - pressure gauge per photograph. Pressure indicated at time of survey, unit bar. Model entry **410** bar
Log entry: **7** bar
